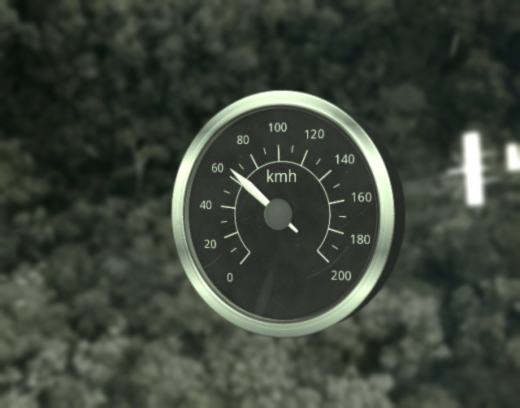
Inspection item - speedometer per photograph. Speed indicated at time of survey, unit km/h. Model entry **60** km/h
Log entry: **65** km/h
